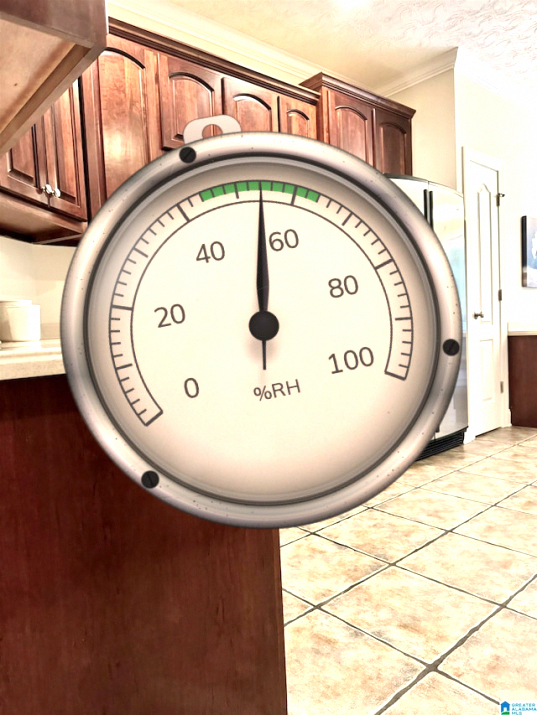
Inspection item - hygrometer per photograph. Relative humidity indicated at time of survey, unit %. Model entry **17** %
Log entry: **54** %
